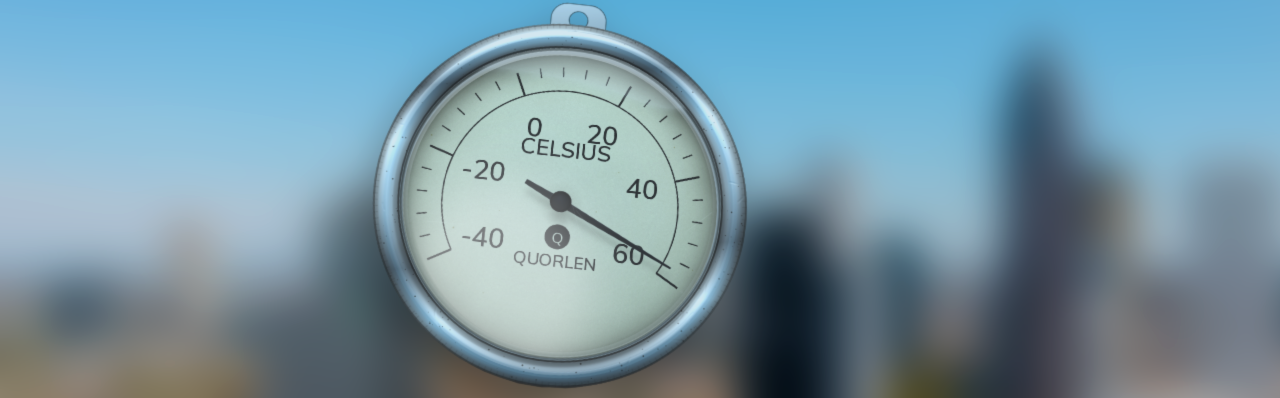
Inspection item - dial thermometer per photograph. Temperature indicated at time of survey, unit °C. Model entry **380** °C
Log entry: **58** °C
